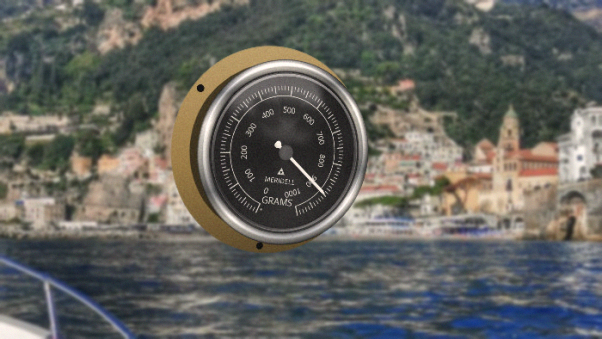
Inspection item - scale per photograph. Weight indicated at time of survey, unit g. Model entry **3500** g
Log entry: **900** g
